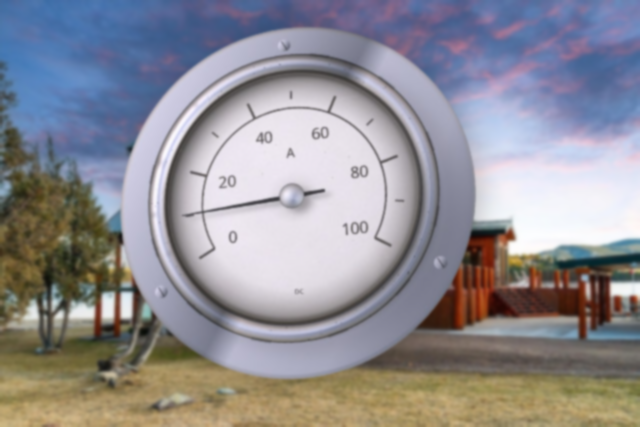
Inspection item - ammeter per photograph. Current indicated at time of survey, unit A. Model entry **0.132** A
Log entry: **10** A
